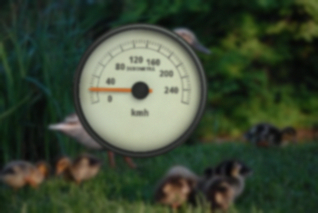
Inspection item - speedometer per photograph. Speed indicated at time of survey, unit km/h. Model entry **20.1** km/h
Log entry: **20** km/h
